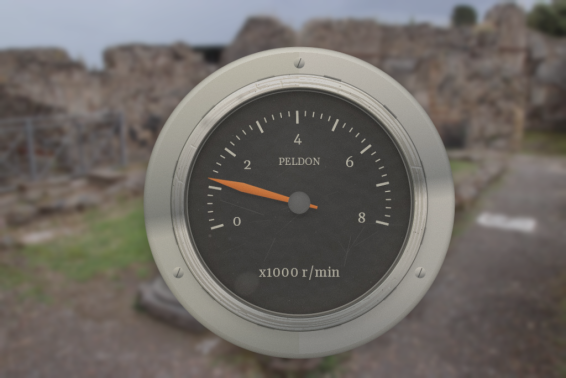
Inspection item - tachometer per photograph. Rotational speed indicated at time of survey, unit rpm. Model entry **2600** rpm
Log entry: **1200** rpm
